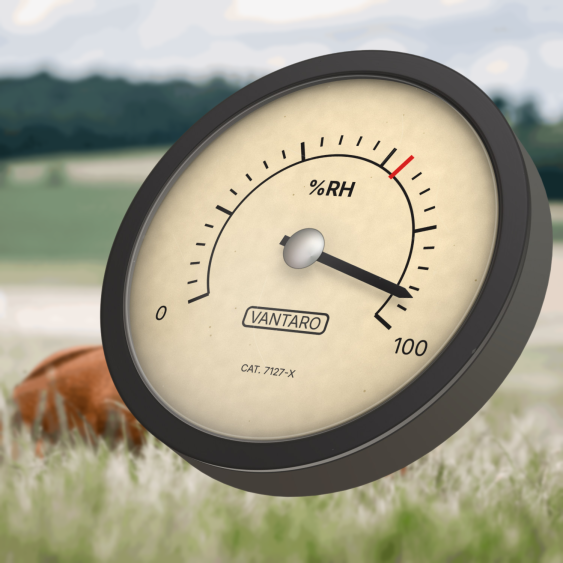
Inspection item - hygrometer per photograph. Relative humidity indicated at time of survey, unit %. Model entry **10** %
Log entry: **94** %
